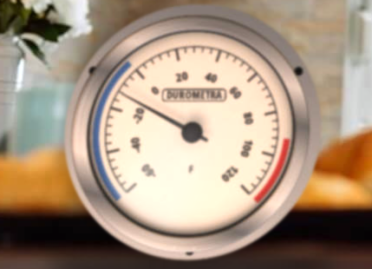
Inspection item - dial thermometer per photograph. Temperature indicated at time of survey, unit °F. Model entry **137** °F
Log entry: **-12** °F
